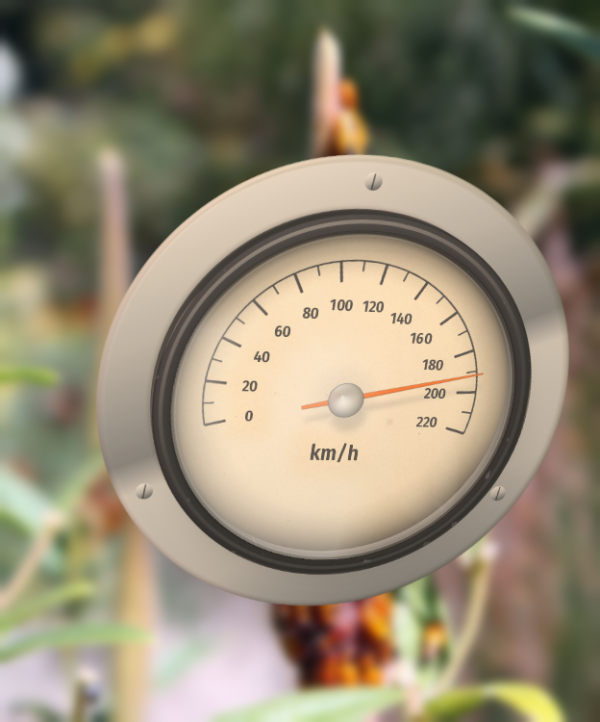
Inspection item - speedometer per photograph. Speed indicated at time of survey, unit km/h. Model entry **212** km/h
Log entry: **190** km/h
